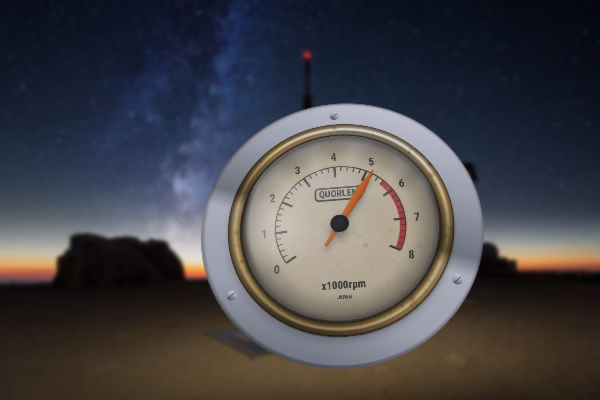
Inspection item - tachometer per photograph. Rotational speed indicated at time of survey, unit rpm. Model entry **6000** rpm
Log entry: **5200** rpm
